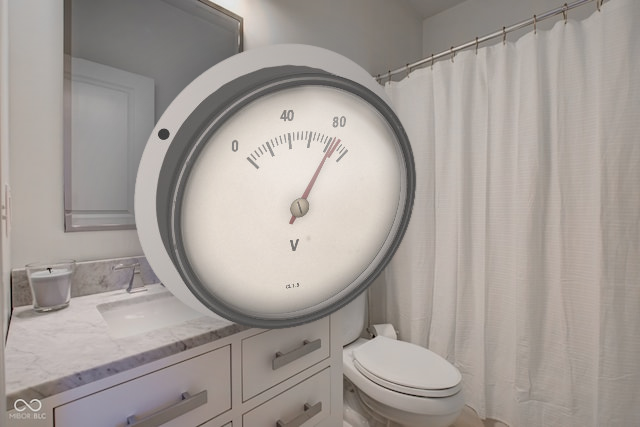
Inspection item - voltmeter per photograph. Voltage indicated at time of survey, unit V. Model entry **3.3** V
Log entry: **80** V
